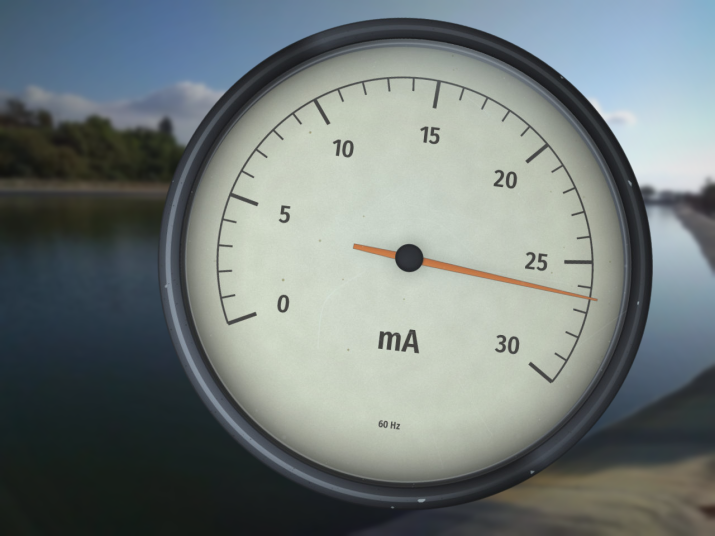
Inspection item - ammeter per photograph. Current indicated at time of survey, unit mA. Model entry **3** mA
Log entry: **26.5** mA
